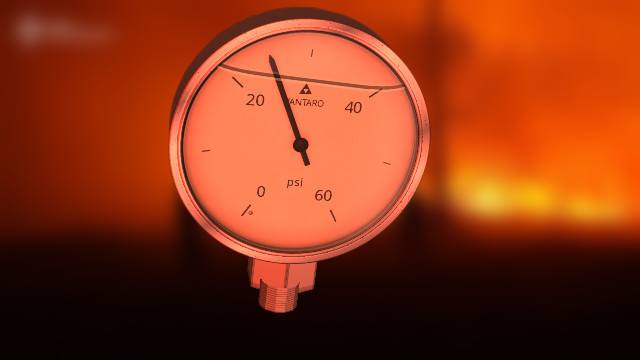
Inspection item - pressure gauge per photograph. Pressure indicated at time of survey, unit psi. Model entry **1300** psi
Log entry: **25** psi
